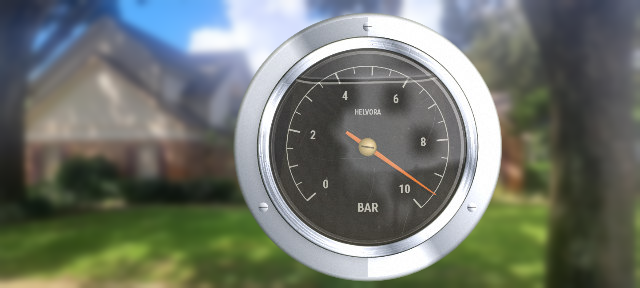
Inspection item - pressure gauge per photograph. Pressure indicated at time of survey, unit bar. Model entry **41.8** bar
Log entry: **9.5** bar
